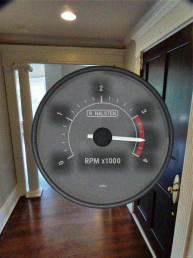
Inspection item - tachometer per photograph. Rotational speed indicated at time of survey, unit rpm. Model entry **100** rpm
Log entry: **3600** rpm
